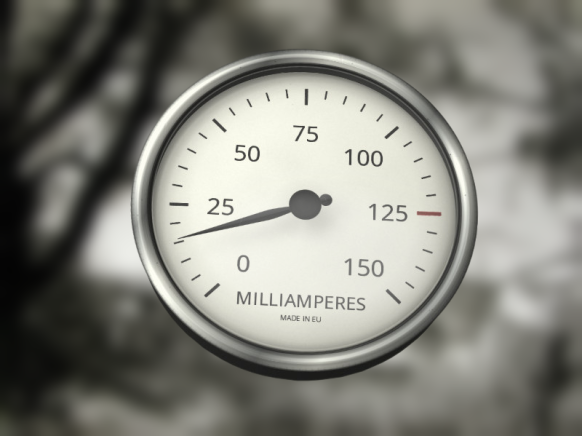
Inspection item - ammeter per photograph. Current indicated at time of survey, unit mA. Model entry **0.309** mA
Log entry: **15** mA
